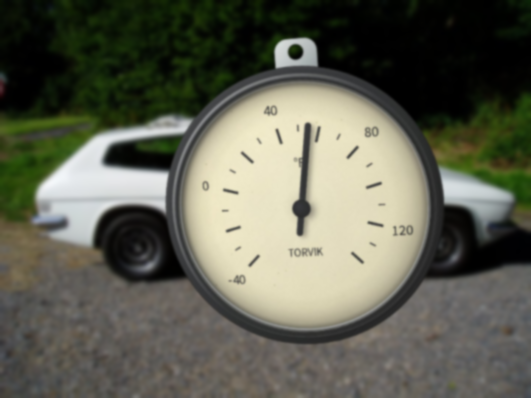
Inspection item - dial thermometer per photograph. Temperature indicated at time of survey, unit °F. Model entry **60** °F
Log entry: **55** °F
